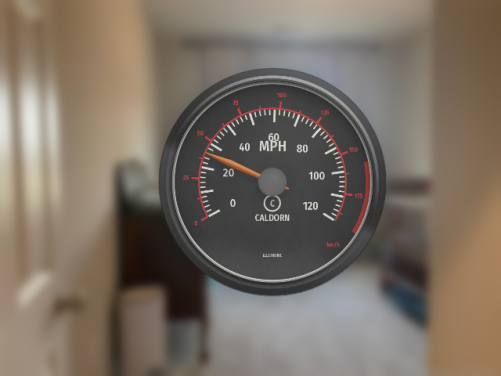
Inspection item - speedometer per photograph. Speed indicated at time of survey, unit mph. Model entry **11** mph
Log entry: **26** mph
